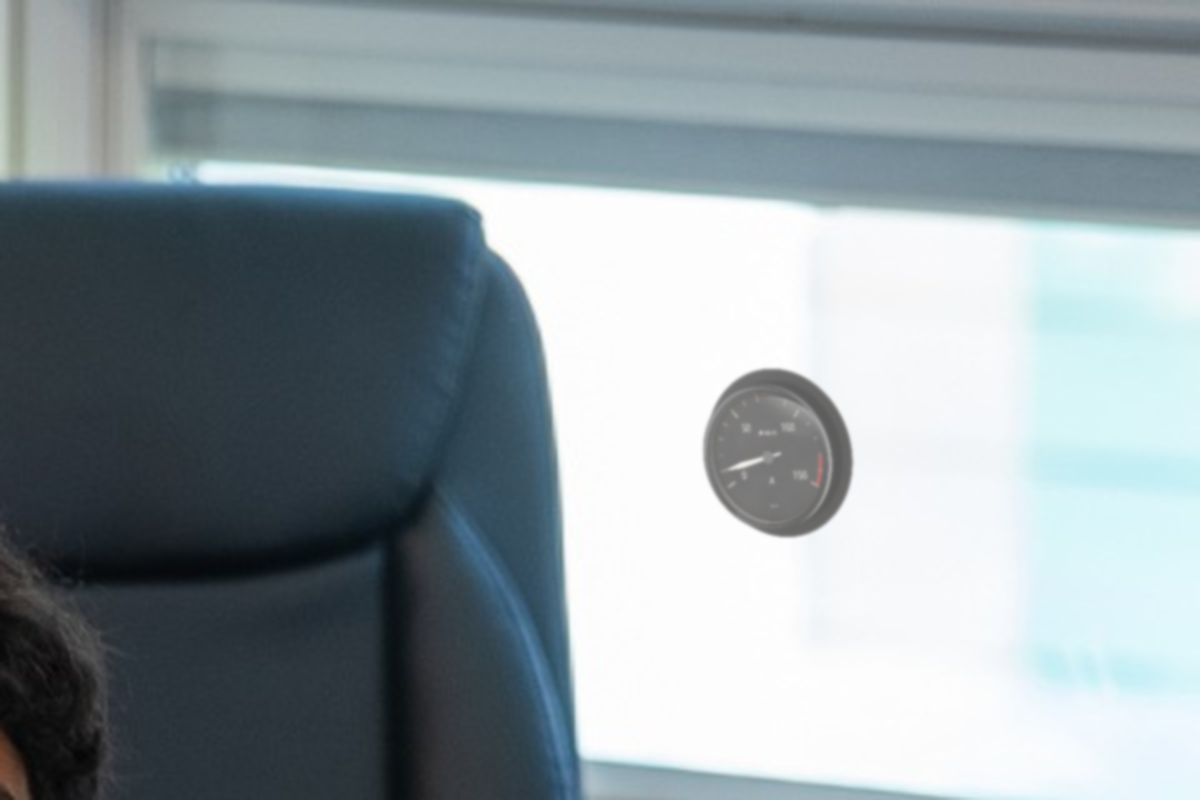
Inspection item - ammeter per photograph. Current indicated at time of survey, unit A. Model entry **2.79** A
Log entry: **10** A
